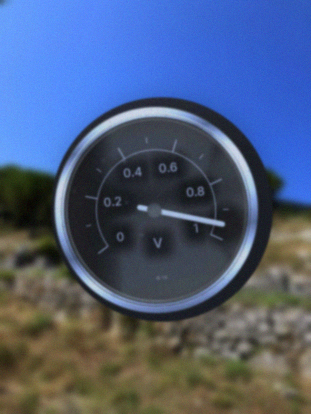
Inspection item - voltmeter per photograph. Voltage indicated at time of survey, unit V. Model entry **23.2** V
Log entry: **0.95** V
